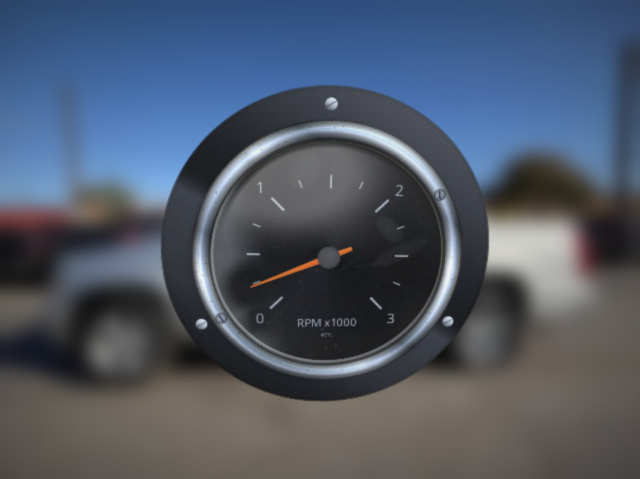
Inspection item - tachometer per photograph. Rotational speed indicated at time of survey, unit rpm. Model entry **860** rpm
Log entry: **250** rpm
